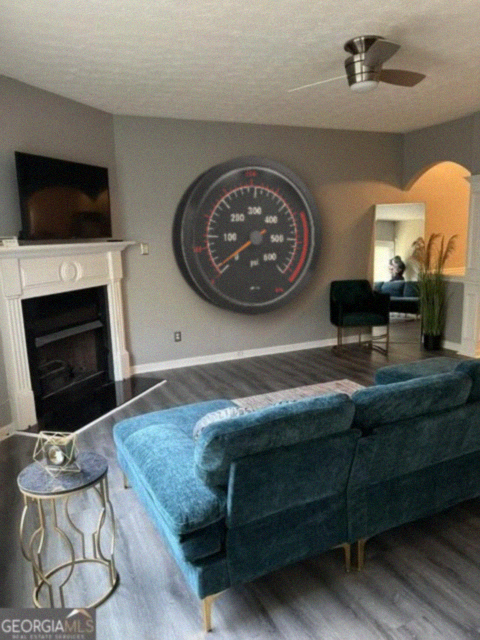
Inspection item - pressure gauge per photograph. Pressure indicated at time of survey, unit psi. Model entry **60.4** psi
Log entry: **20** psi
